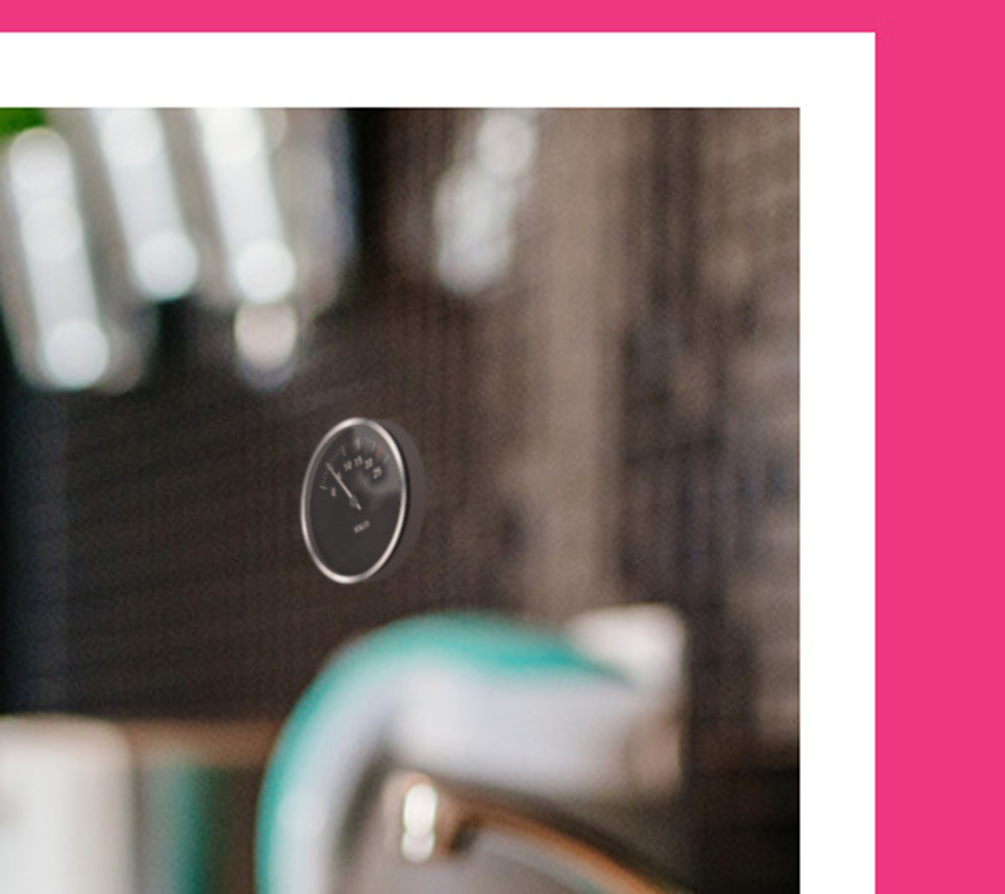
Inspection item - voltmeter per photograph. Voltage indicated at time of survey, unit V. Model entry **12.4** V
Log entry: **5** V
